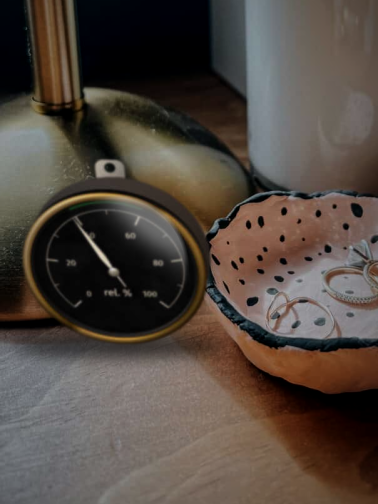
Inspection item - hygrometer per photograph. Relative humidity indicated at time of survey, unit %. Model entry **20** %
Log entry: **40** %
